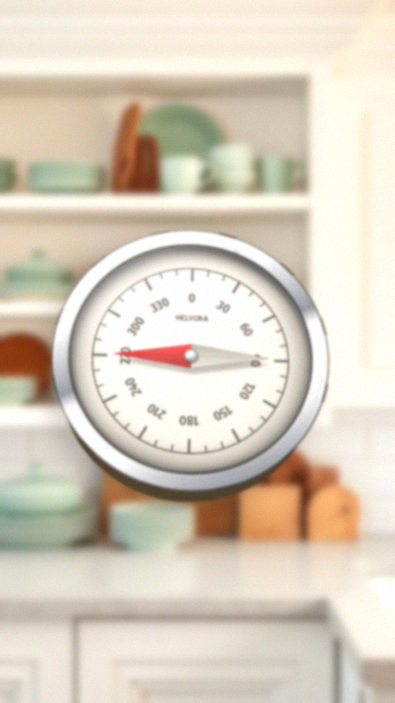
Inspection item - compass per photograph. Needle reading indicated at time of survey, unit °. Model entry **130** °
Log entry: **270** °
